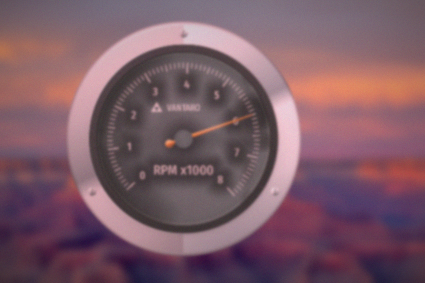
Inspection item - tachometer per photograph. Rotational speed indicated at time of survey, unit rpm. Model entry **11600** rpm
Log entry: **6000** rpm
